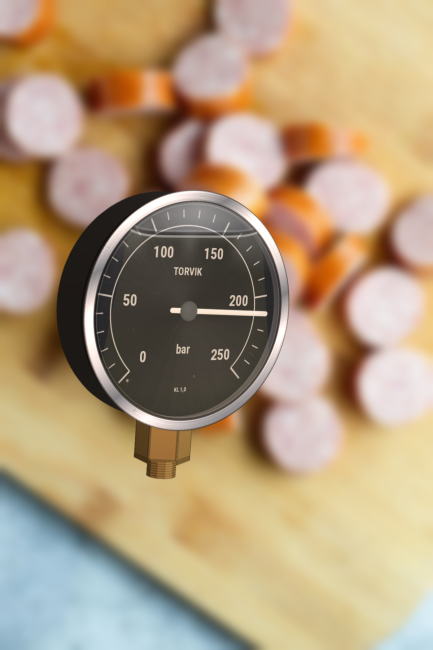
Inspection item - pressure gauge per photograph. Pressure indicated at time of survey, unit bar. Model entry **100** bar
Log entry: **210** bar
